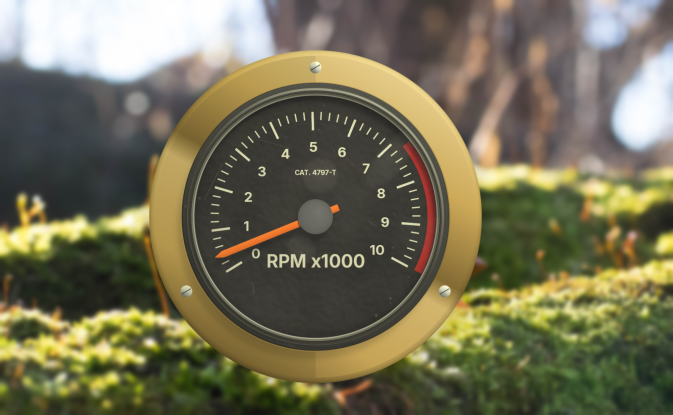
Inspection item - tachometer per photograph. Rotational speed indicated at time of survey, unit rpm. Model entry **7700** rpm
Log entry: **400** rpm
